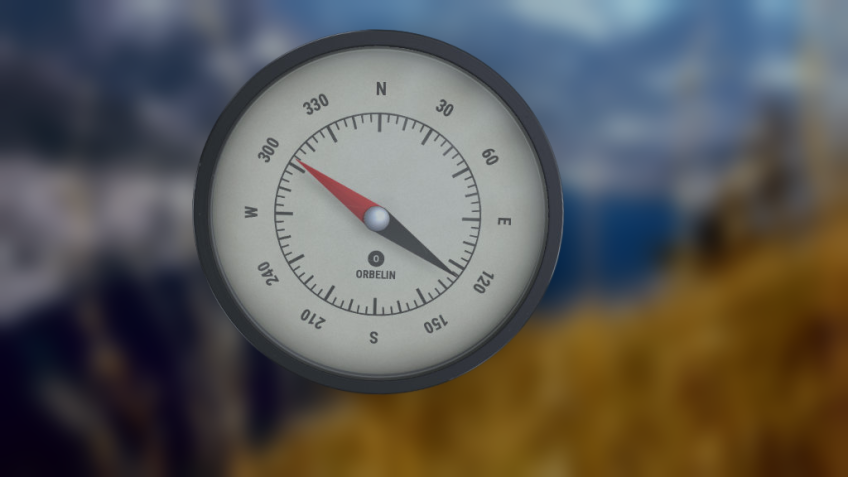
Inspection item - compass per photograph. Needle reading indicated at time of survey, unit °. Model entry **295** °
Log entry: **305** °
